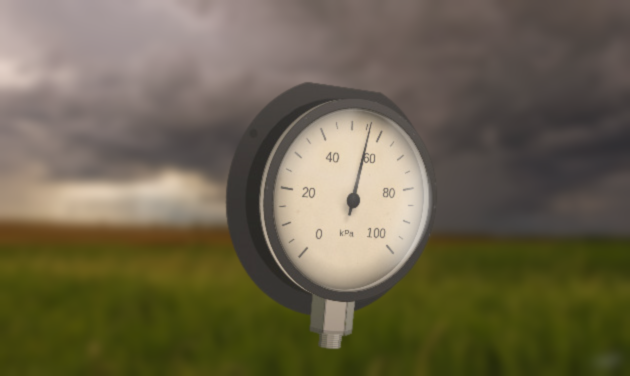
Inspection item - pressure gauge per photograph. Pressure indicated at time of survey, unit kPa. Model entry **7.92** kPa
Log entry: **55** kPa
